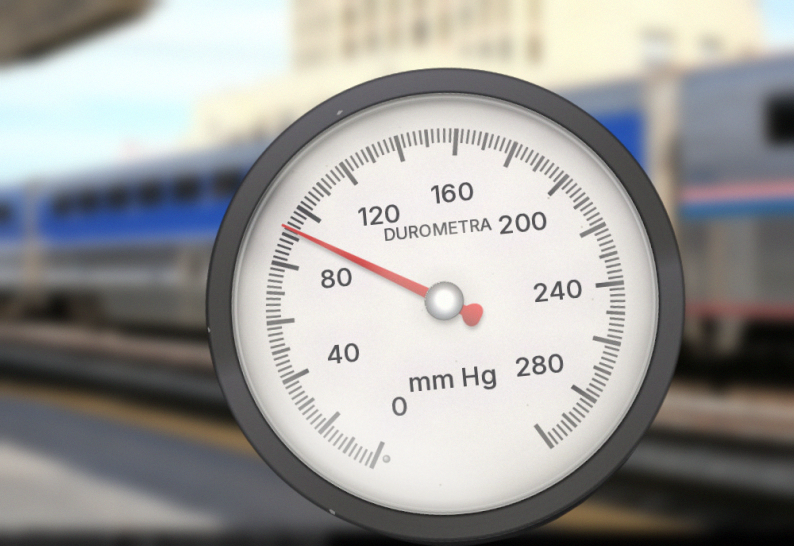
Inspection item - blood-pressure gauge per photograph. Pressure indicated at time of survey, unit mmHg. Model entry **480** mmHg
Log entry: **92** mmHg
